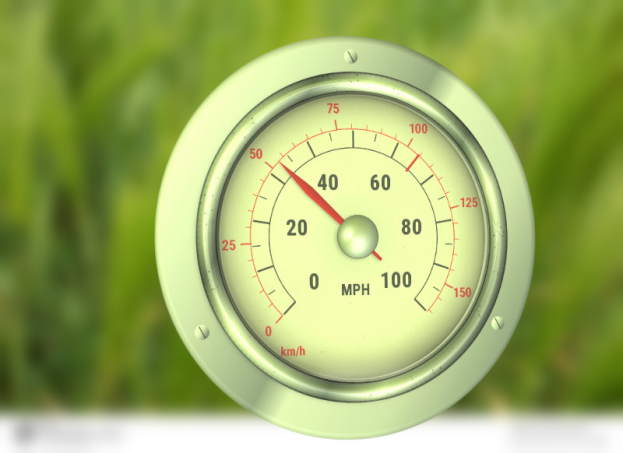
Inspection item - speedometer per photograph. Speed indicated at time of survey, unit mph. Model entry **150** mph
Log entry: **32.5** mph
